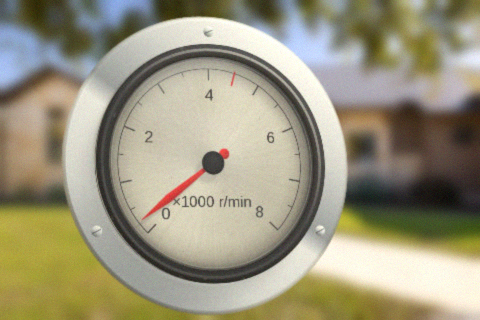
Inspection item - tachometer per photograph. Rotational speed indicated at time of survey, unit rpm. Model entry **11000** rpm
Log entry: **250** rpm
